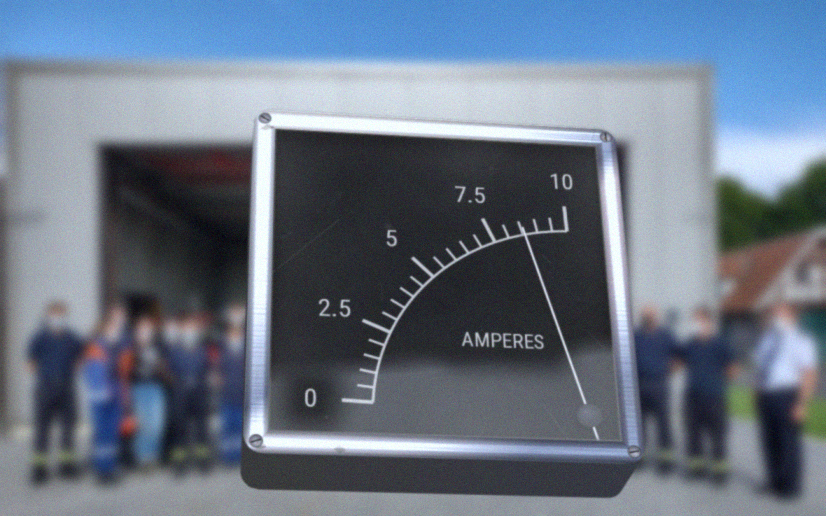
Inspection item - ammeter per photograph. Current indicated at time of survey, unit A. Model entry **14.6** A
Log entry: **8.5** A
